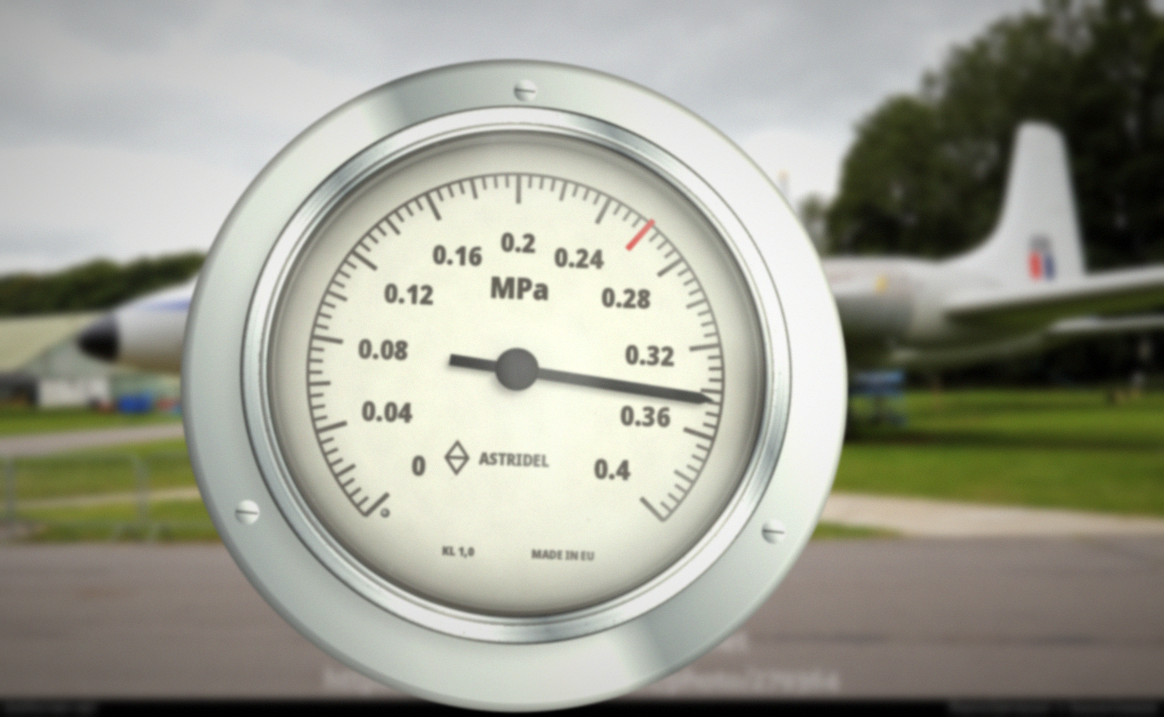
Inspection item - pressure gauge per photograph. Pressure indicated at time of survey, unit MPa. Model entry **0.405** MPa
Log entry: **0.345** MPa
